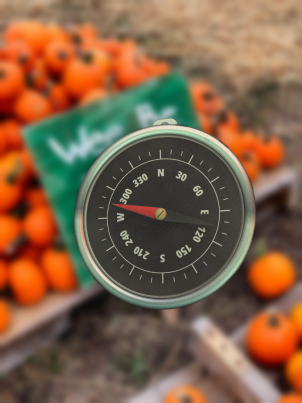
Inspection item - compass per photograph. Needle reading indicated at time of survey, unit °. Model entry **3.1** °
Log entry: **285** °
